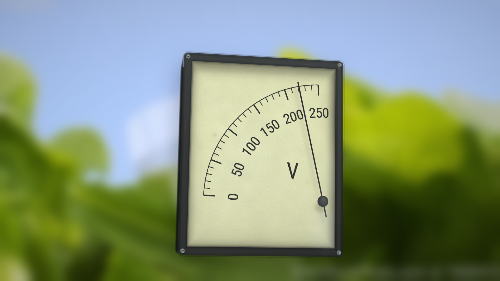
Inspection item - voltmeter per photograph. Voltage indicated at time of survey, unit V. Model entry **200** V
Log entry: **220** V
